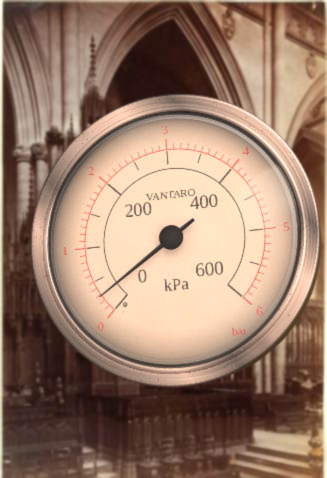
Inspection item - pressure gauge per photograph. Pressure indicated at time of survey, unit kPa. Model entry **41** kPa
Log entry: **25** kPa
